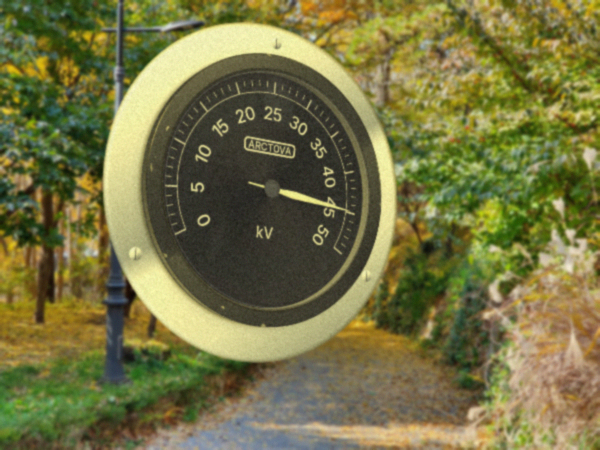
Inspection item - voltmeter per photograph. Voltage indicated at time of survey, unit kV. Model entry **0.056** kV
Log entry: **45** kV
